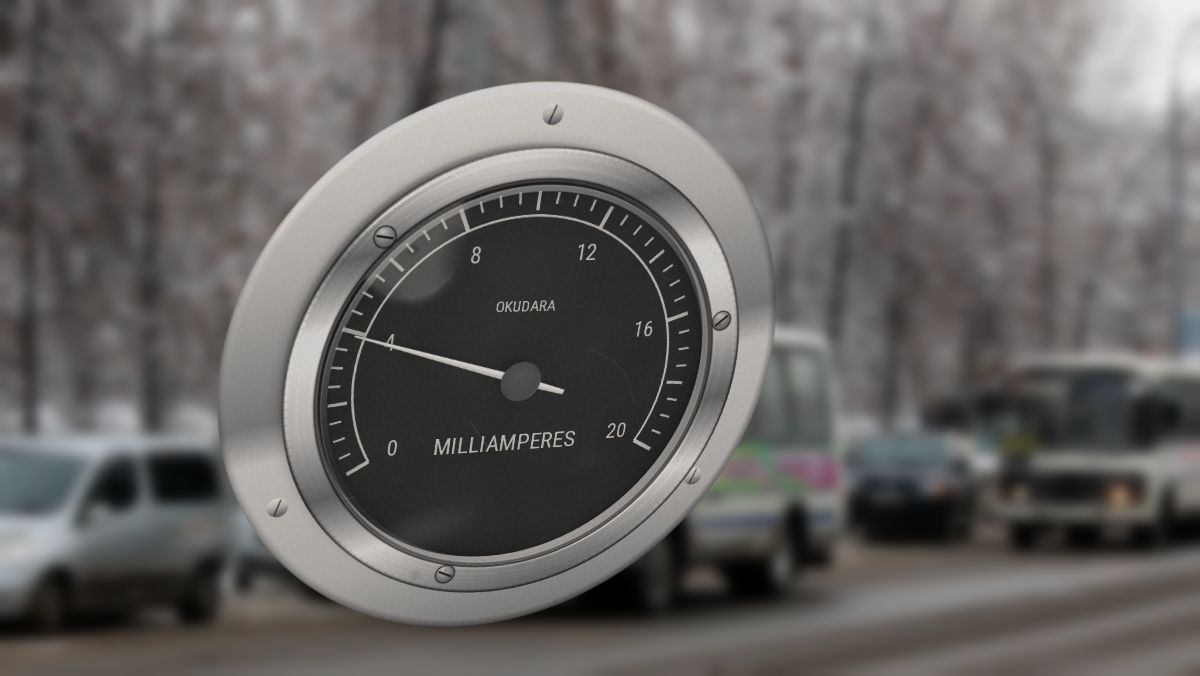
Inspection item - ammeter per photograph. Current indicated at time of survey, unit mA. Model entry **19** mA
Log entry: **4** mA
